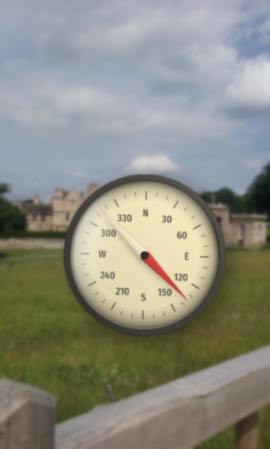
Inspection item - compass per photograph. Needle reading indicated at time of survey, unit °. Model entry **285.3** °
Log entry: **135** °
